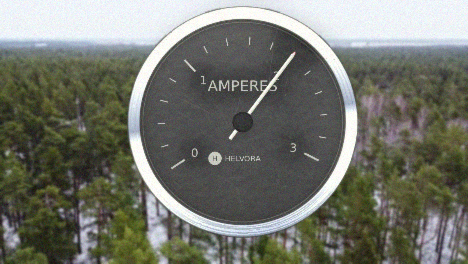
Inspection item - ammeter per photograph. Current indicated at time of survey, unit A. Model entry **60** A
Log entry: **2** A
